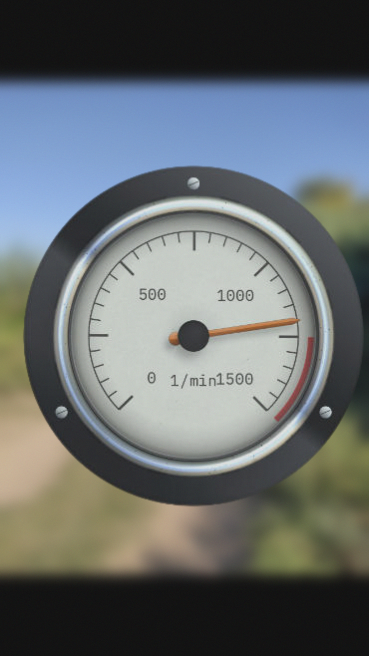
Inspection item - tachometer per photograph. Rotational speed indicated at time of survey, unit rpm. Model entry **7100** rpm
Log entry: **1200** rpm
